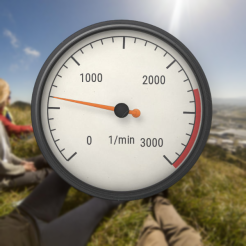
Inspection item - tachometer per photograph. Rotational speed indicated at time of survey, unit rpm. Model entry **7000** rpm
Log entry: **600** rpm
